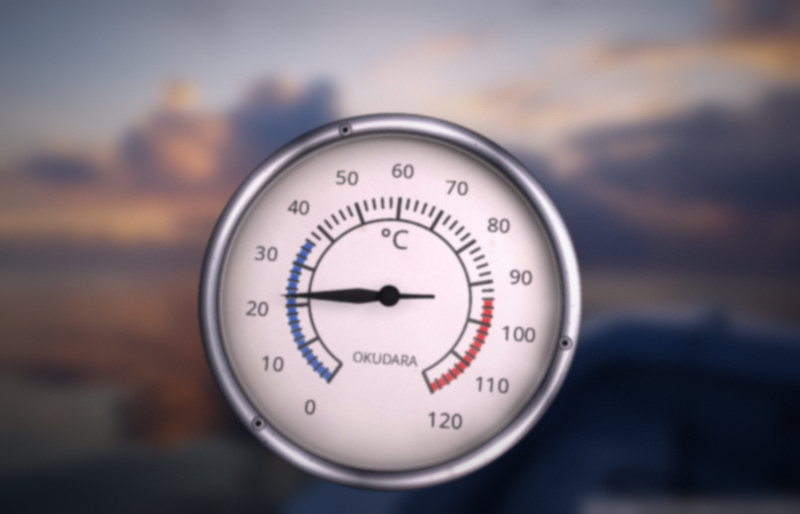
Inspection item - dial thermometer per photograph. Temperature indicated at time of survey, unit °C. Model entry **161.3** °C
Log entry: **22** °C
